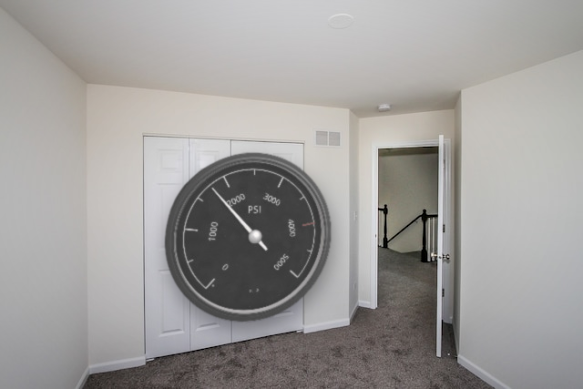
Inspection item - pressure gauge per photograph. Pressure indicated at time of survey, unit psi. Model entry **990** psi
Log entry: **1750** psi
